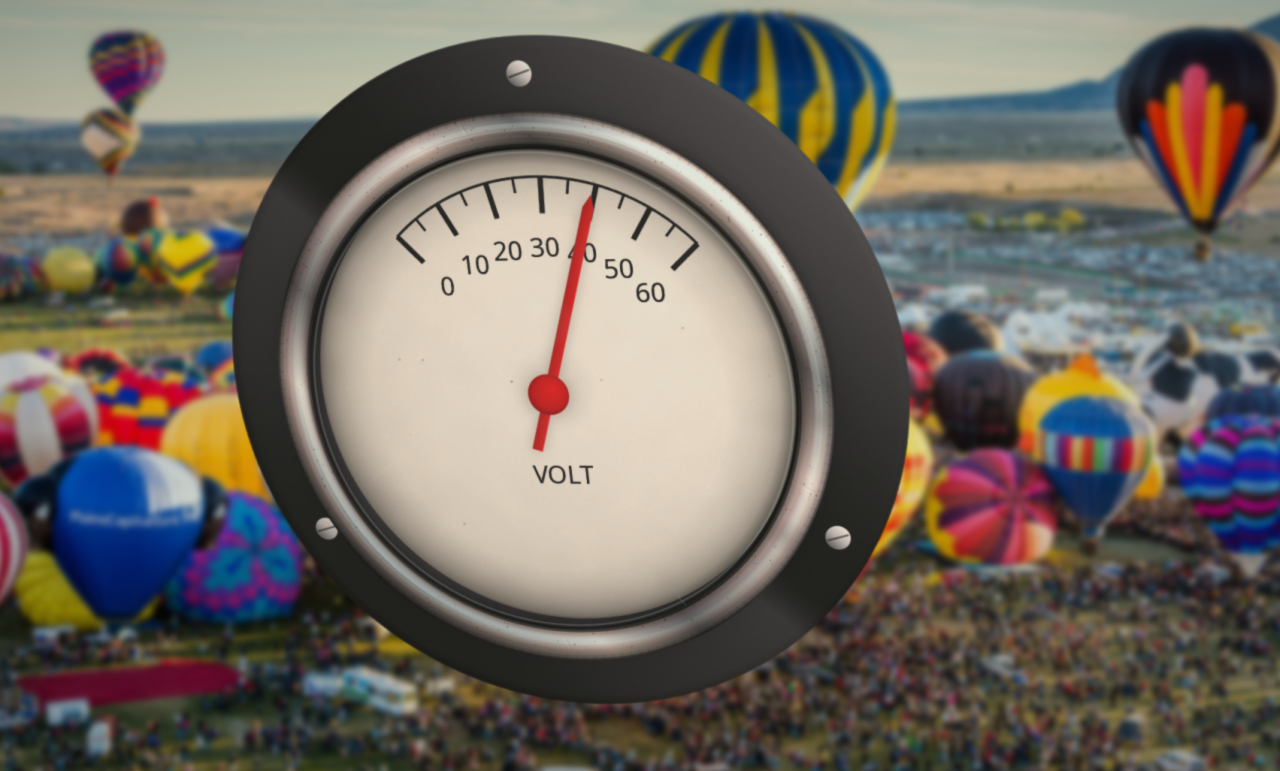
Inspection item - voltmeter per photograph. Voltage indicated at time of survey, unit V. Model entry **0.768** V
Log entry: **40** V
